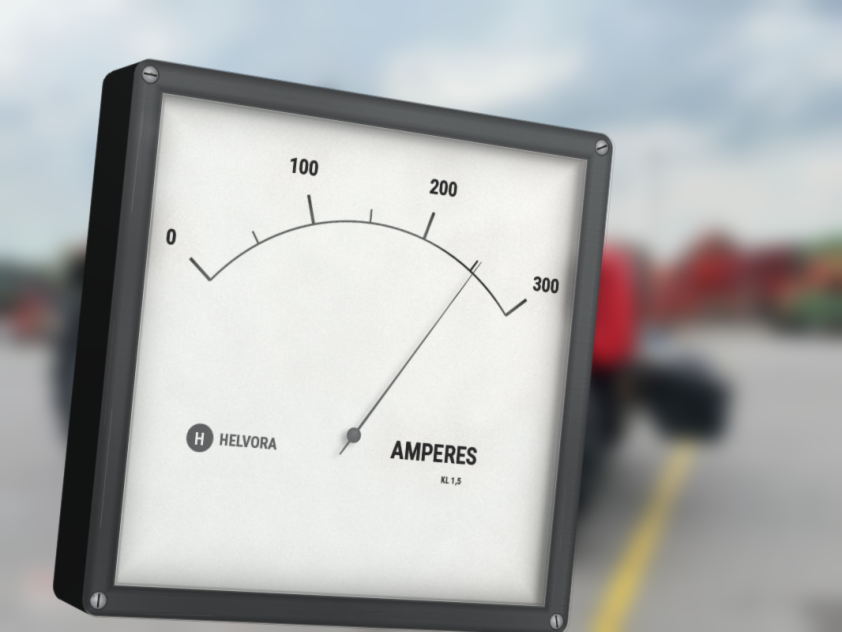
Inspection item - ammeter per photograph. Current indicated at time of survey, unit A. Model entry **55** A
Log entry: **250** A
